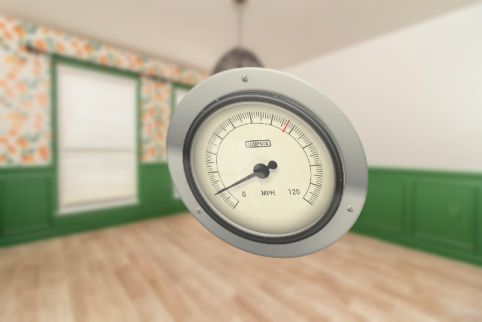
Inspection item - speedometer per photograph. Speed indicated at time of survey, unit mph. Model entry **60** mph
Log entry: **10** mph
